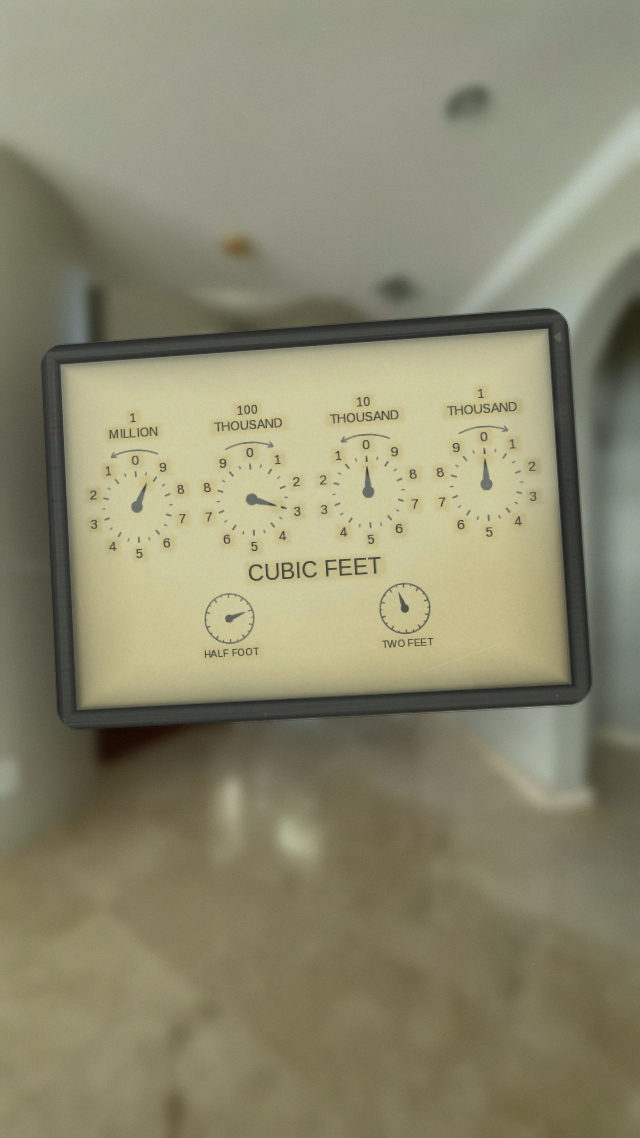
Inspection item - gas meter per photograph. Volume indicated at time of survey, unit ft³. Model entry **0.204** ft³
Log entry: **930000** ft³
